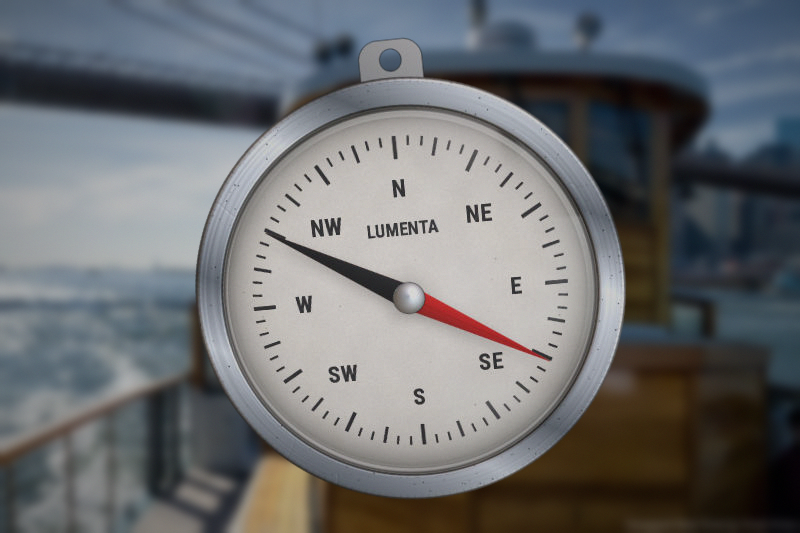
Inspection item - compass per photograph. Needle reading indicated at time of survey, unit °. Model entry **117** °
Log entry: **120** °
